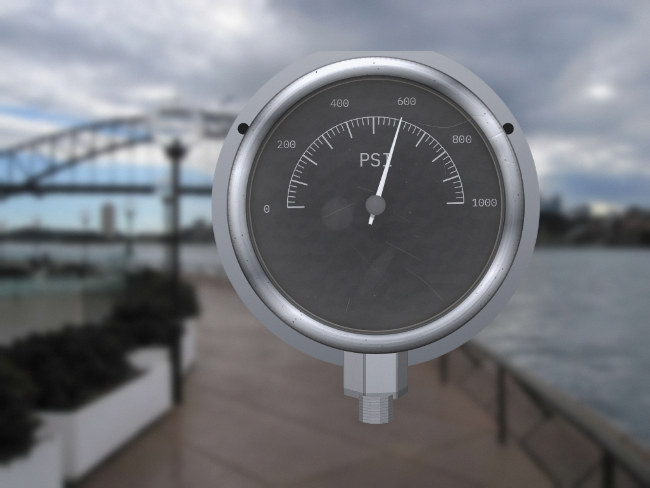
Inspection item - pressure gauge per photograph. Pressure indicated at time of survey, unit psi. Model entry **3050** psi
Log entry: **600** psi
